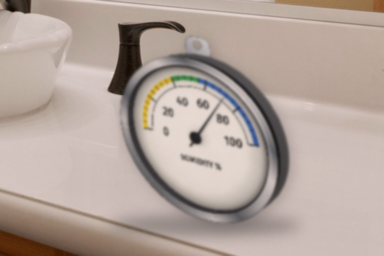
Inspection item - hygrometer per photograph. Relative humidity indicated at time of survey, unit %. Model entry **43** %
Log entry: **72** %
